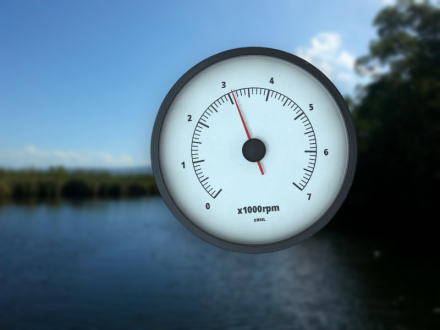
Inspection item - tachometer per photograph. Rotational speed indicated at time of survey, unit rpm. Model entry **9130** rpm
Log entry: **3100** rpm
